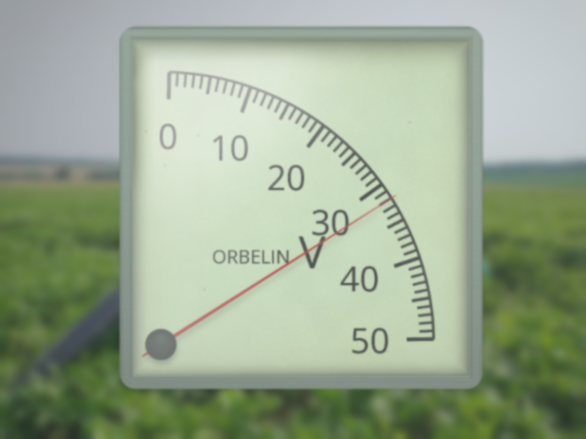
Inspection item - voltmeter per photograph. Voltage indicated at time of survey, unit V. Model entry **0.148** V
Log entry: **32** V
